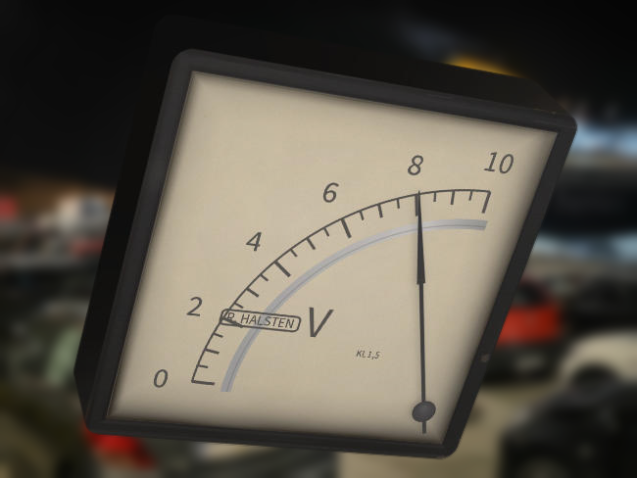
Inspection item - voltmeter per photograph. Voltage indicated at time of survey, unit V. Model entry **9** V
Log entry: **8** V
